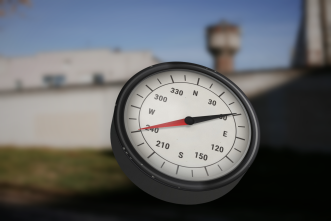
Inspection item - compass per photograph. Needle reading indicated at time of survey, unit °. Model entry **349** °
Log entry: **240** °
